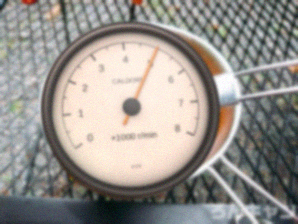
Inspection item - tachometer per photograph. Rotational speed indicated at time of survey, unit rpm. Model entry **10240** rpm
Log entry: **5000** rpm
